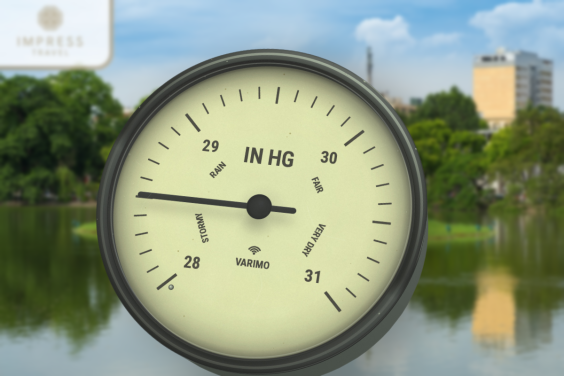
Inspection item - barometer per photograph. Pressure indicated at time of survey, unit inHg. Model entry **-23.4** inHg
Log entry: **28.5** inHg
